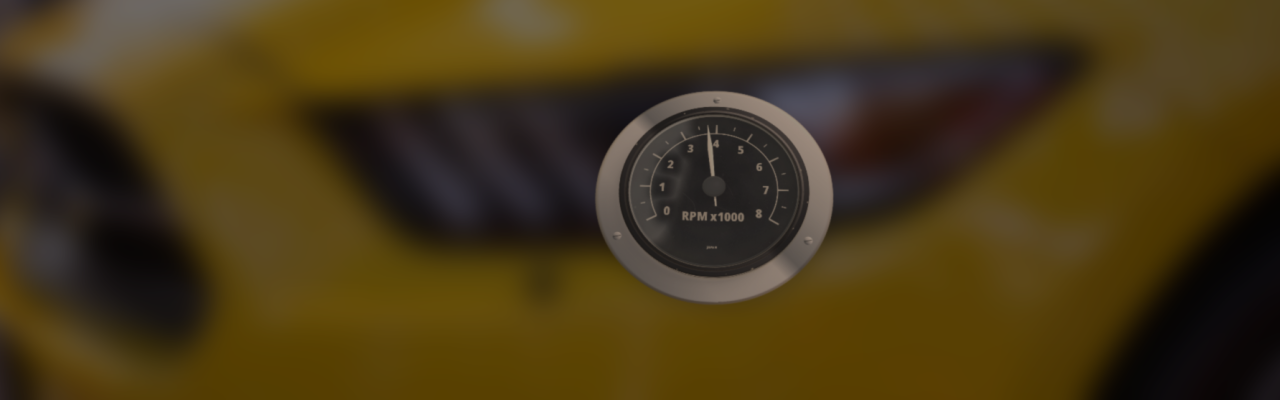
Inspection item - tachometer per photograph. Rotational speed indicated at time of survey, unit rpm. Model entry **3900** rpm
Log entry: **3750** rpm
